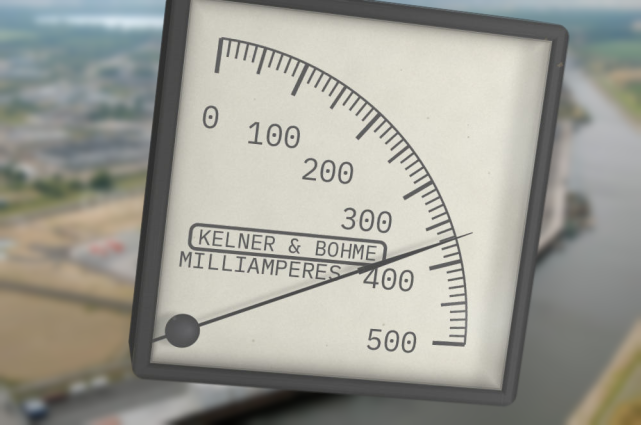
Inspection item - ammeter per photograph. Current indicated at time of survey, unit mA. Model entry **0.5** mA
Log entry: **370** mA
